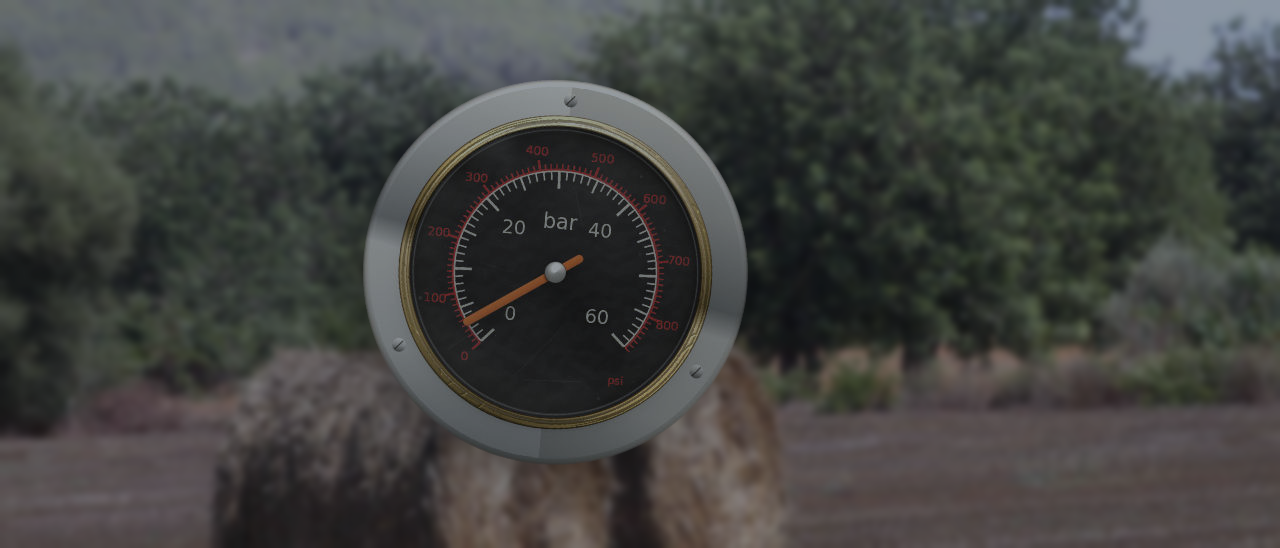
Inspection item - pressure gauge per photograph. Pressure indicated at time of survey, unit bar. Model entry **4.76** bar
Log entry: **3** bar
